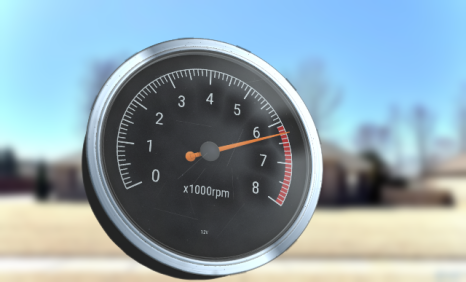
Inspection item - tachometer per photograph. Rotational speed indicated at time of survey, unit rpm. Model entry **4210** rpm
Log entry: **6300** rpm
